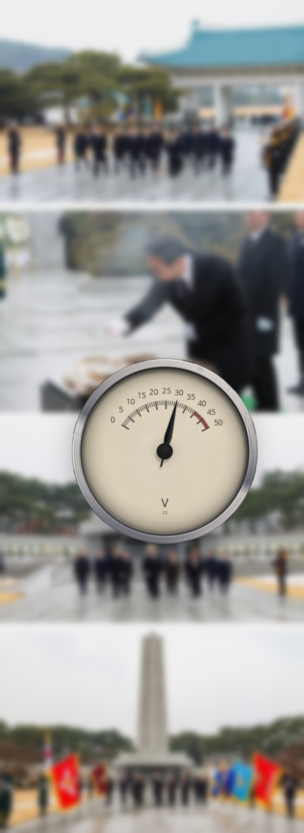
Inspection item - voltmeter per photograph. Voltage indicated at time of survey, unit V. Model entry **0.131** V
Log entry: **30** V
